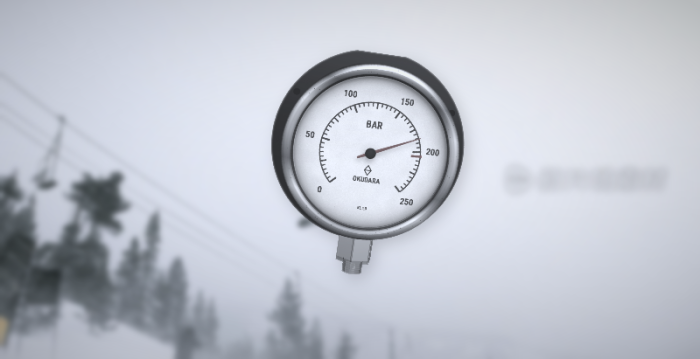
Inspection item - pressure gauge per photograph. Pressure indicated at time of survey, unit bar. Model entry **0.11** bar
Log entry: **185** bar
